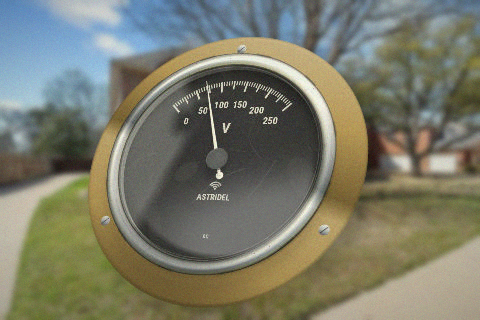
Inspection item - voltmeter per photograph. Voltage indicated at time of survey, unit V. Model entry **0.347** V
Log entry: **75** V
